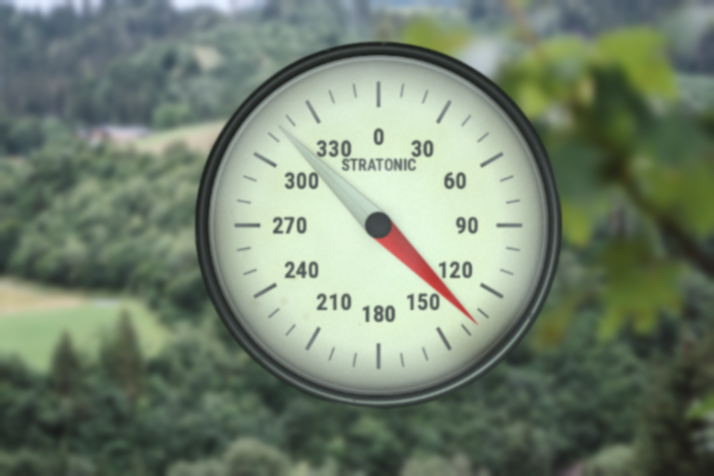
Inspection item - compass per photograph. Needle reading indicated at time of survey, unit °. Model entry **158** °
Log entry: **135** °
